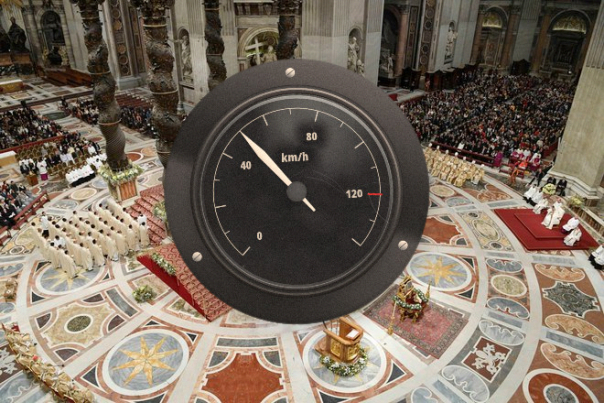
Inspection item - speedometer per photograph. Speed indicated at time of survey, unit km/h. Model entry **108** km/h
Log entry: **50** km/h
